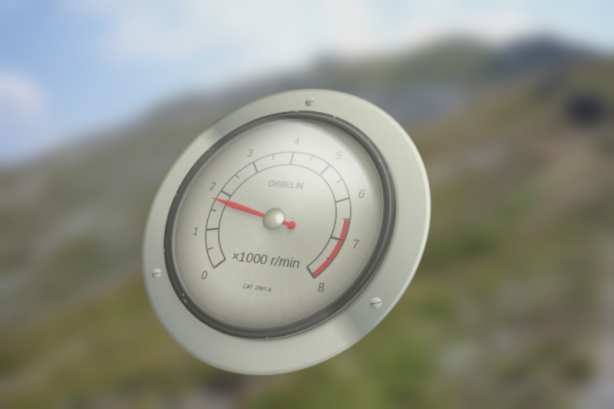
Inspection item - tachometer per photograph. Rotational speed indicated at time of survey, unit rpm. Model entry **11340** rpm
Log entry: **1750** rpm
